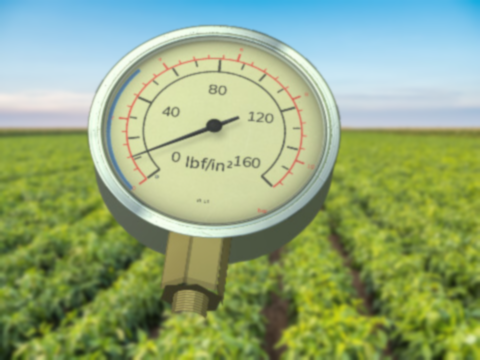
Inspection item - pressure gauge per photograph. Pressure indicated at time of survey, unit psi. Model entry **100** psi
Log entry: **10** psi
